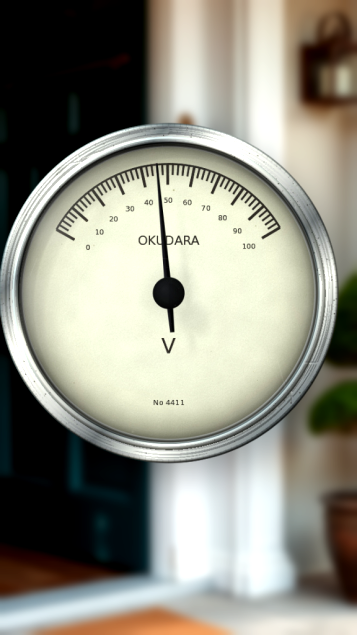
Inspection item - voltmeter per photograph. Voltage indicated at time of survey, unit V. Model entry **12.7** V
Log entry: **46** V
